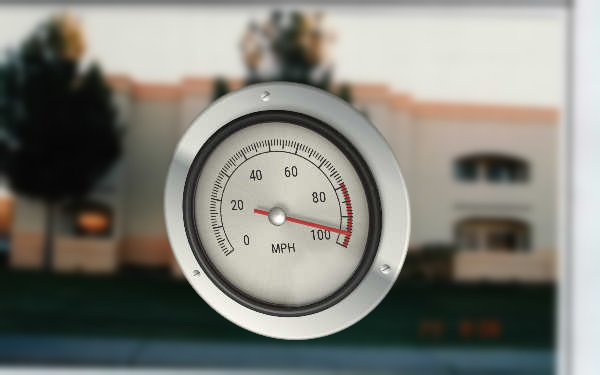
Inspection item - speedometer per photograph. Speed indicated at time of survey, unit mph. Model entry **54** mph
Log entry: **95** mph
